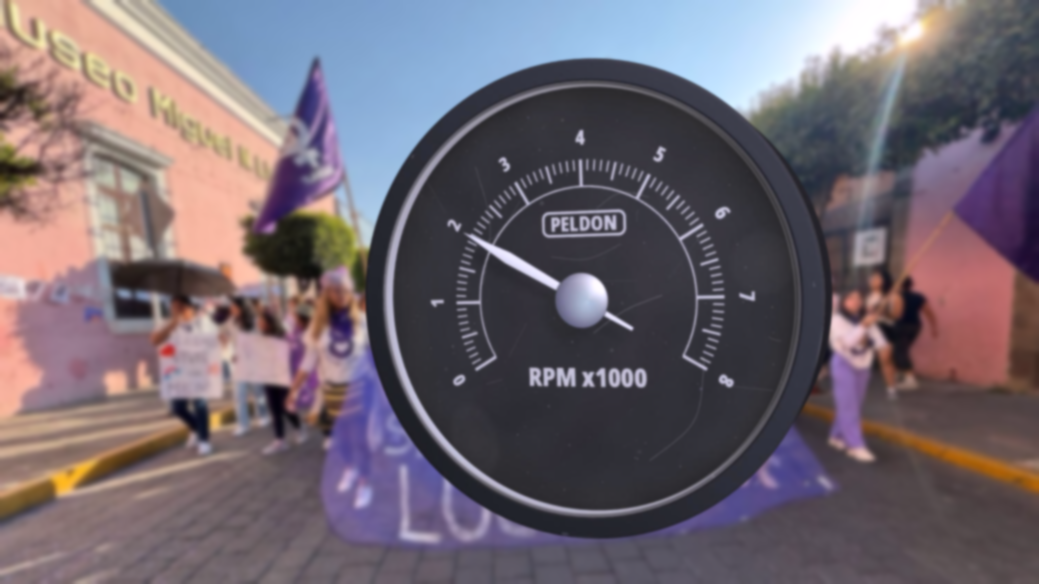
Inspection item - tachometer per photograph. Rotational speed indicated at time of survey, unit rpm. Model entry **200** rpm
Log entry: **2000** rpm
